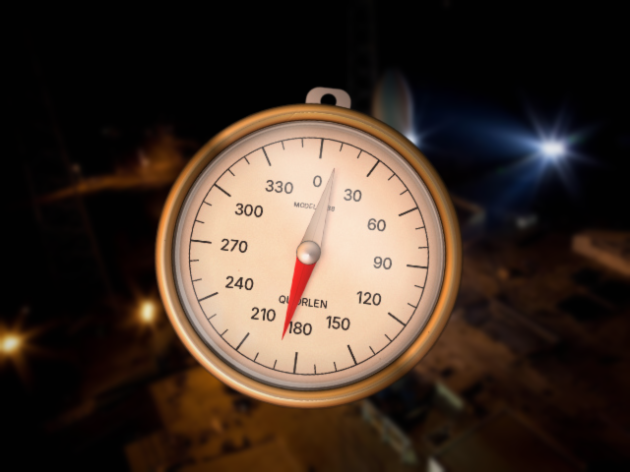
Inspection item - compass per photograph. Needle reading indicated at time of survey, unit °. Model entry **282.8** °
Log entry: **190** °
